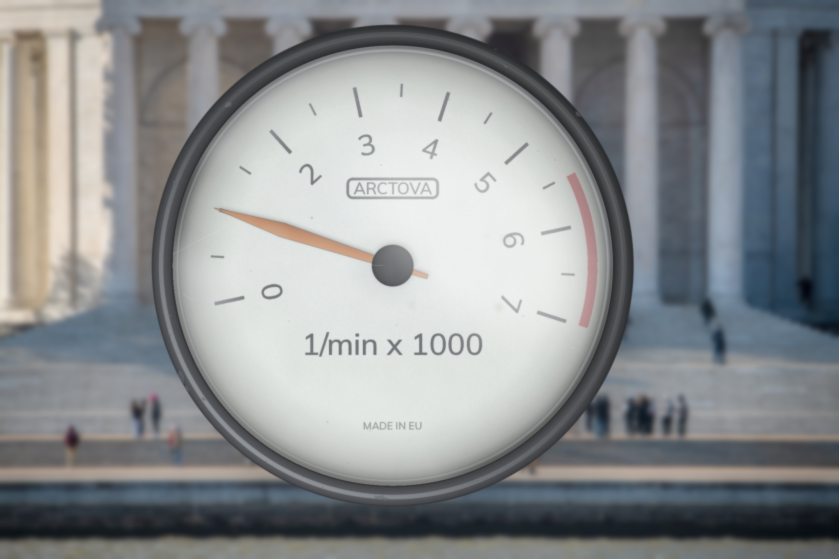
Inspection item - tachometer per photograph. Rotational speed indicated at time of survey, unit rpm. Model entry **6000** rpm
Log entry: **1000** rpm
